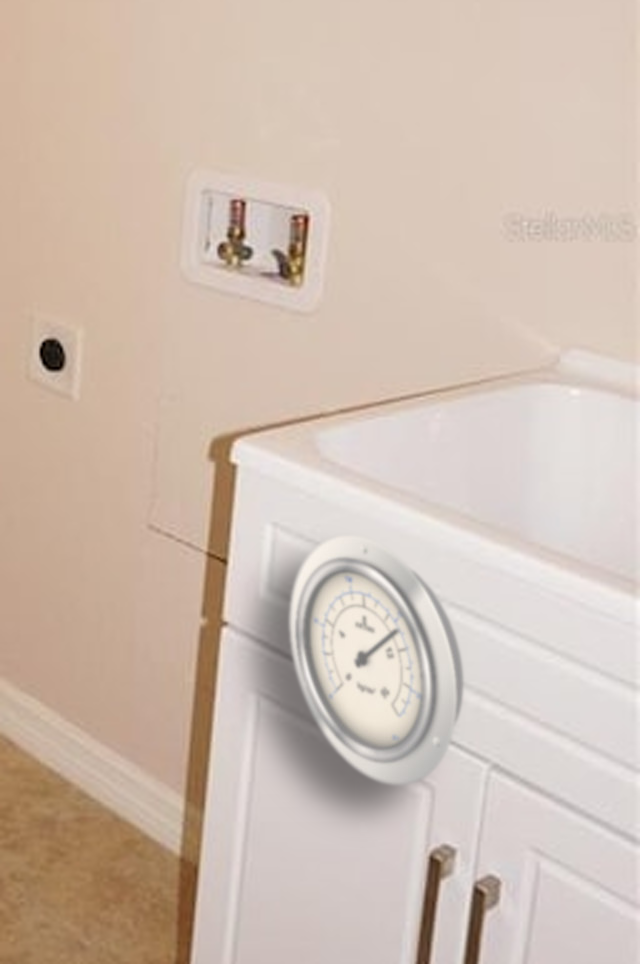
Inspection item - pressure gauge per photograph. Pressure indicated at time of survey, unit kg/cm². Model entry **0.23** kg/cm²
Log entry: **11** kg/cm²
